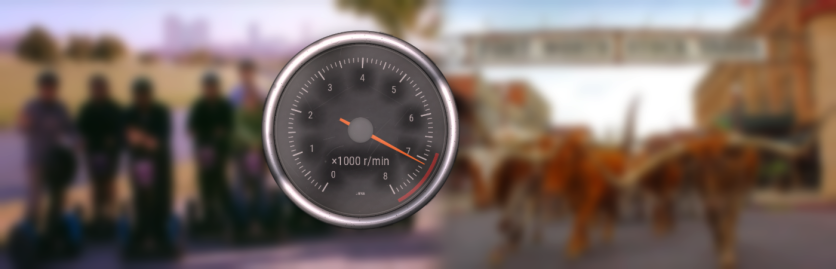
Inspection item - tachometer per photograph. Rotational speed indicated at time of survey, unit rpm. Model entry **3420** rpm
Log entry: **7100** rpm
